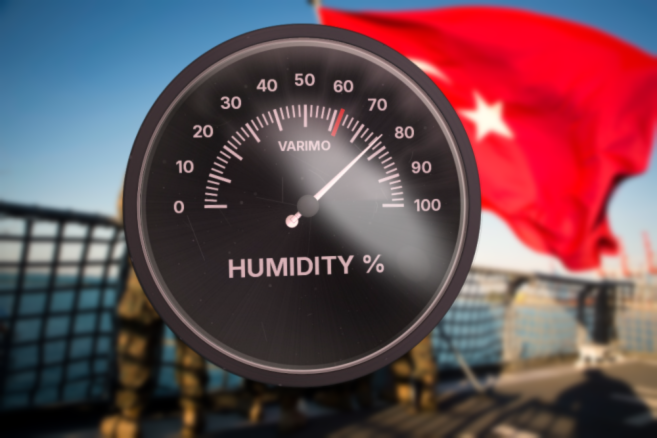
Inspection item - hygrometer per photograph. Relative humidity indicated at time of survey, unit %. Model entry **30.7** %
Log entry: **76** %
